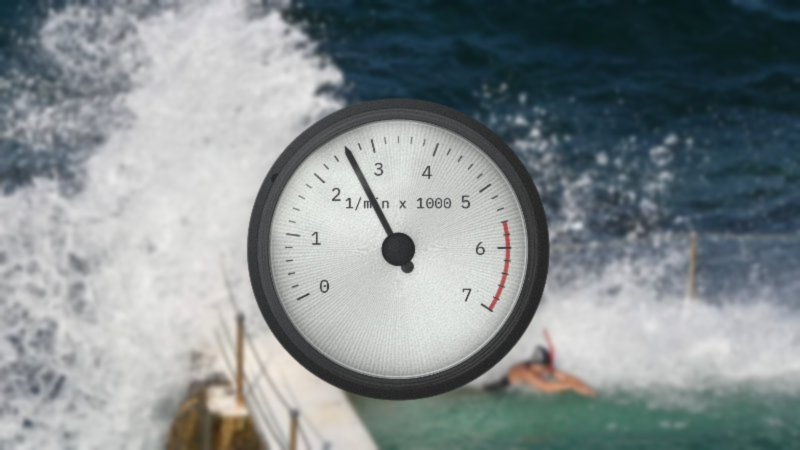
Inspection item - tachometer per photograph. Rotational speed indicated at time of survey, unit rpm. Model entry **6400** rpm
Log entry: **2600** rpm
